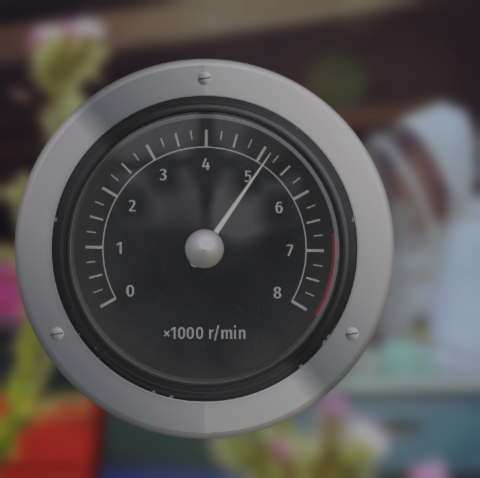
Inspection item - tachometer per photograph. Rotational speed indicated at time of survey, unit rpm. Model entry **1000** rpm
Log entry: **5125** rpm
